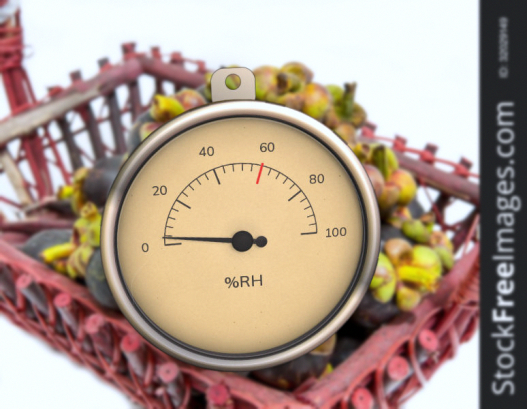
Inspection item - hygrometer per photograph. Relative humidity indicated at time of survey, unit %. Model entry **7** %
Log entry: **4** %
